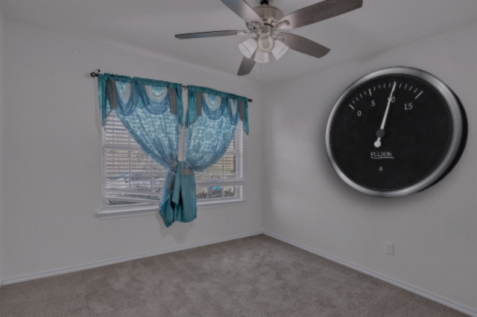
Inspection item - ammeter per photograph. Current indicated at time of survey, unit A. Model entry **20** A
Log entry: **10** A
